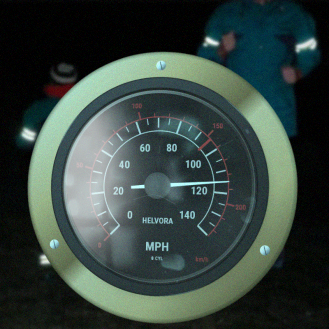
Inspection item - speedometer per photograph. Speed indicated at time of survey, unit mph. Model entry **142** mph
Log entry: **115** mph
